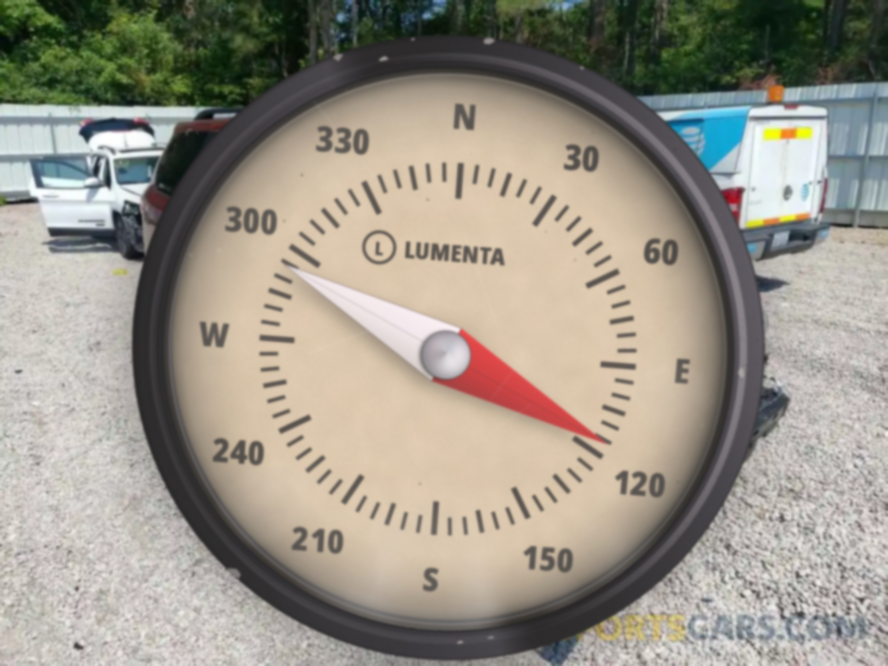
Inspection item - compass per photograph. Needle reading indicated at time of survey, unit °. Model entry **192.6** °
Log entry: **115** °
